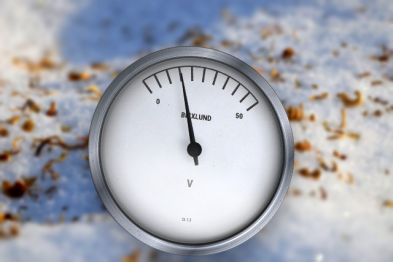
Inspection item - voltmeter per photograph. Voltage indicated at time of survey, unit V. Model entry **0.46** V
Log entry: **15** V
